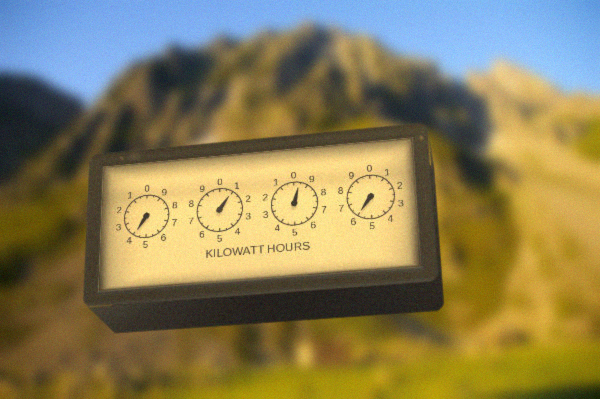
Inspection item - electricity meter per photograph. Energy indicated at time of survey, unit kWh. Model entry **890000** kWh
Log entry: **4096** kWh
